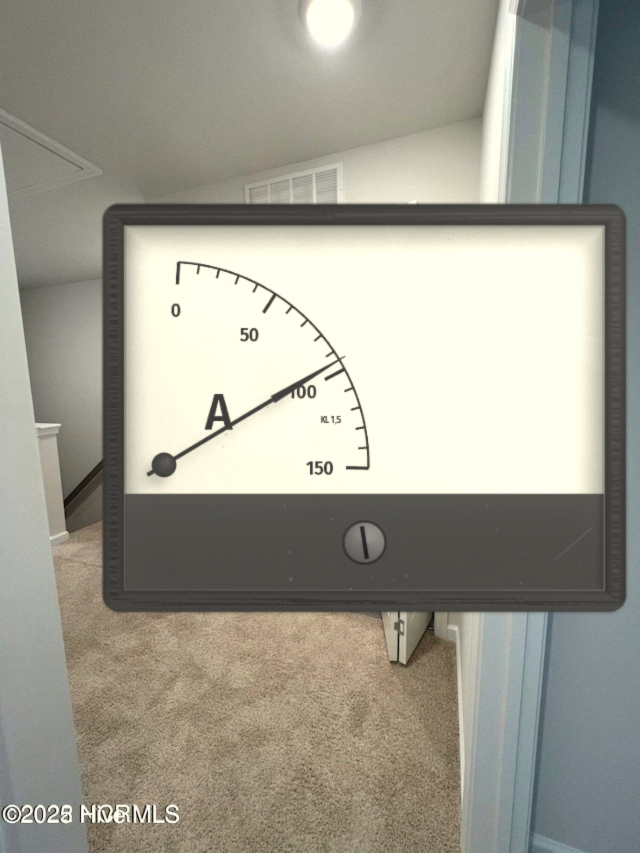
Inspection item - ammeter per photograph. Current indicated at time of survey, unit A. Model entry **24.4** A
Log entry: **95** A
